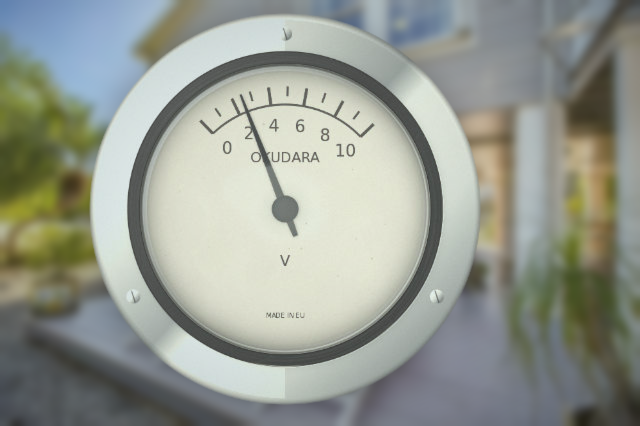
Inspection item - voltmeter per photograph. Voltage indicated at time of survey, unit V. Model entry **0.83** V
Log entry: **2.5** V
